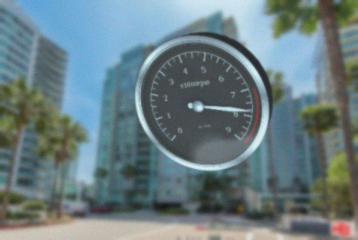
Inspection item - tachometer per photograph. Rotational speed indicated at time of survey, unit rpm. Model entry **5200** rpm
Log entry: **7750** rpm
